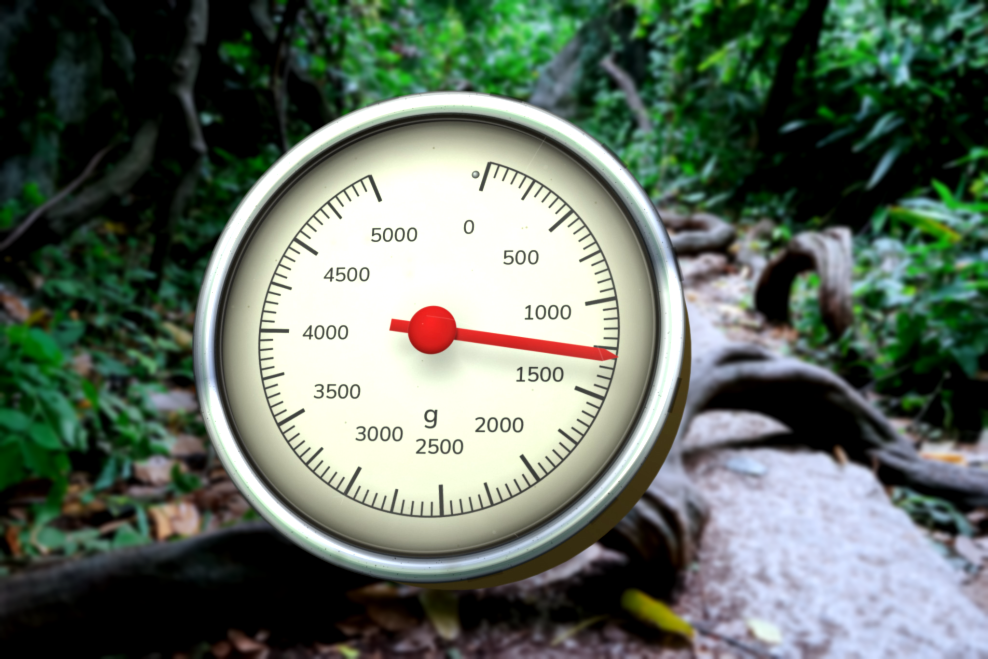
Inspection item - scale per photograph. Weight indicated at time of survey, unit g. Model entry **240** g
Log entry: **1300** g
